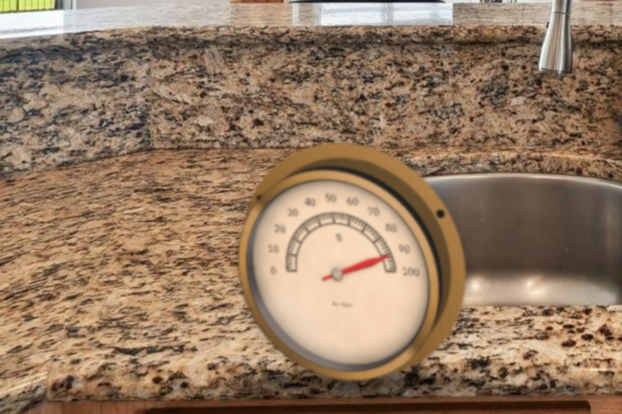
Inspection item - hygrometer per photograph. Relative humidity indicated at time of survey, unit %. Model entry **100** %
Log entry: **90** %
